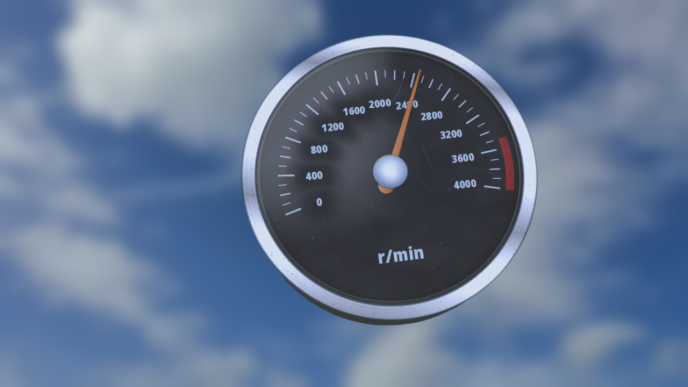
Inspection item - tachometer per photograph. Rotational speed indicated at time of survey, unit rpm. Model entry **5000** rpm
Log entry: **2450** rpm
